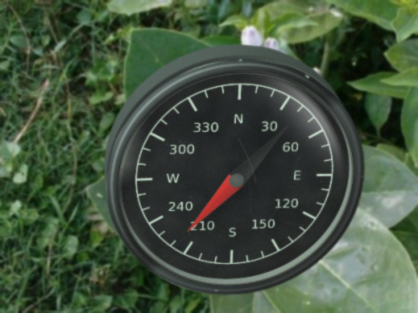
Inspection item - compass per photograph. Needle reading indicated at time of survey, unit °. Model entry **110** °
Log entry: **220** °
